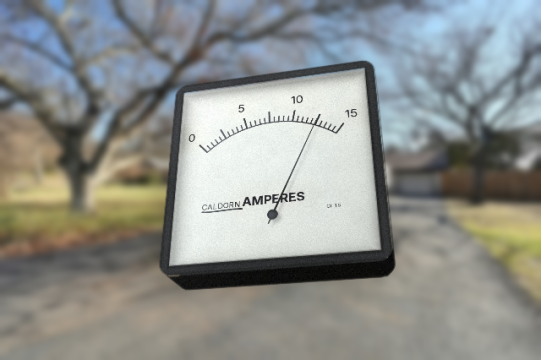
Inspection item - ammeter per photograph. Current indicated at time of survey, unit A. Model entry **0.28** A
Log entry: **12.5** A
